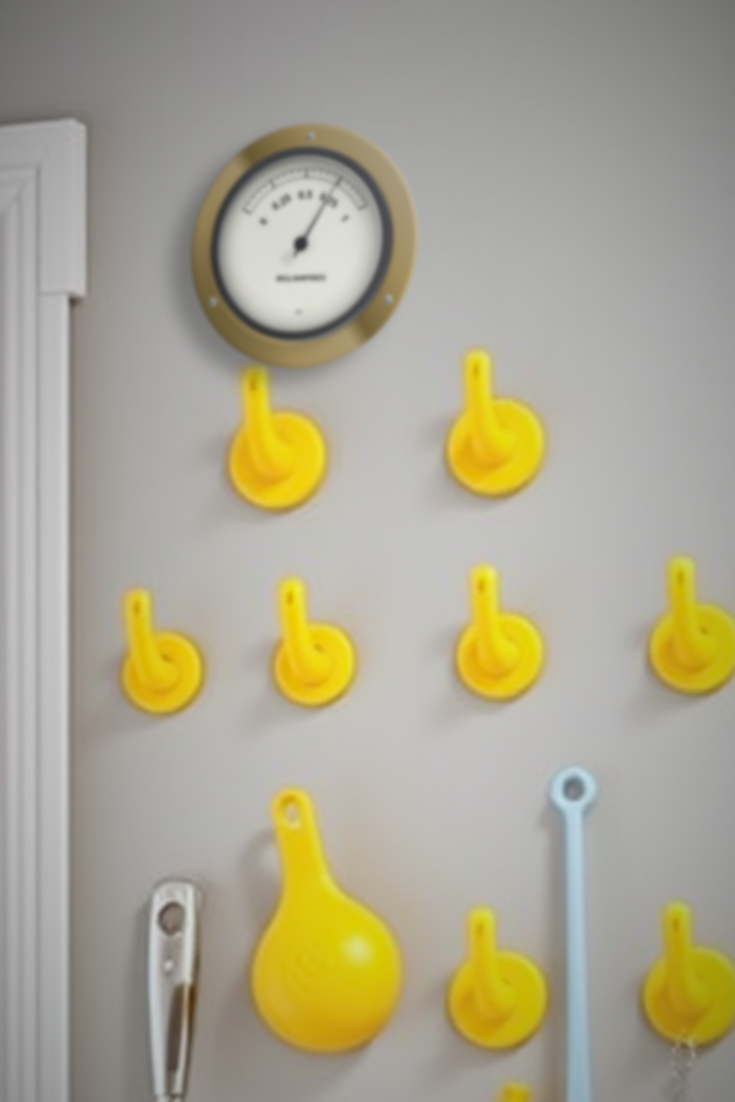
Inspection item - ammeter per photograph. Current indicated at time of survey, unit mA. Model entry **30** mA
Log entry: **0.75** mA
